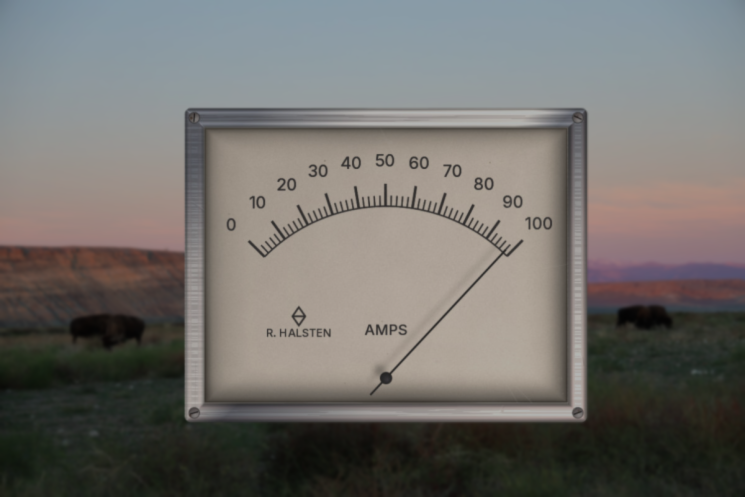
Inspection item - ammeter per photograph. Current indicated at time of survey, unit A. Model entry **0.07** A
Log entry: **98** A
